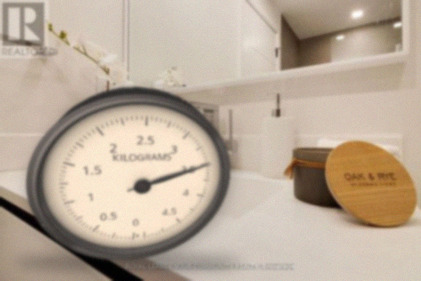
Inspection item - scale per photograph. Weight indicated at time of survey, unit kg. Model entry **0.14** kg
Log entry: **3.5** kg
